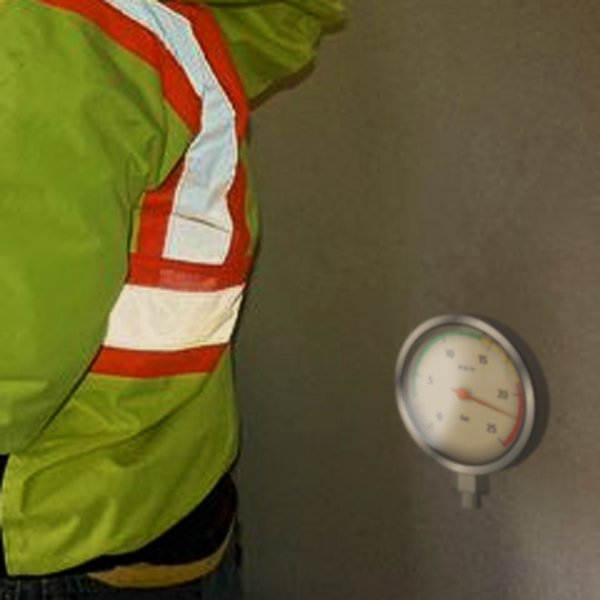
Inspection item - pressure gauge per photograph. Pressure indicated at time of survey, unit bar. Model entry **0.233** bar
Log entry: **22** bar
